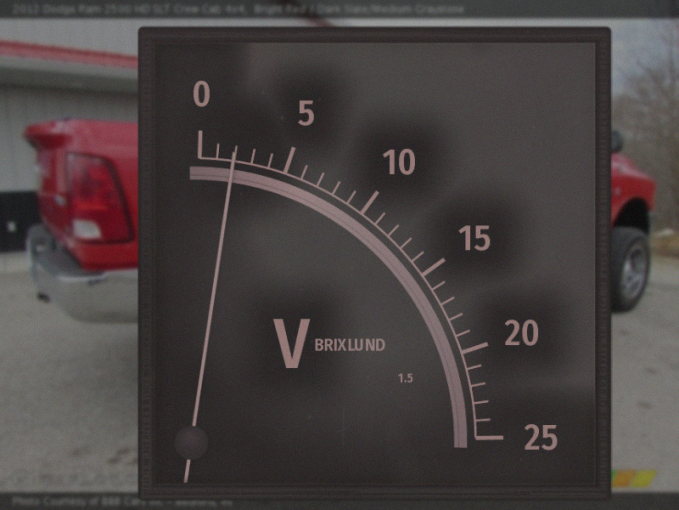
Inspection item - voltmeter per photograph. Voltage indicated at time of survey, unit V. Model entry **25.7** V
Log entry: **2** V
